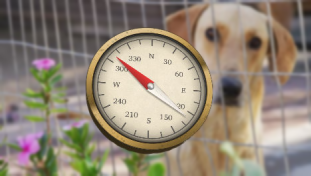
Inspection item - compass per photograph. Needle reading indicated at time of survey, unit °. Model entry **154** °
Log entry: **307.5** °
